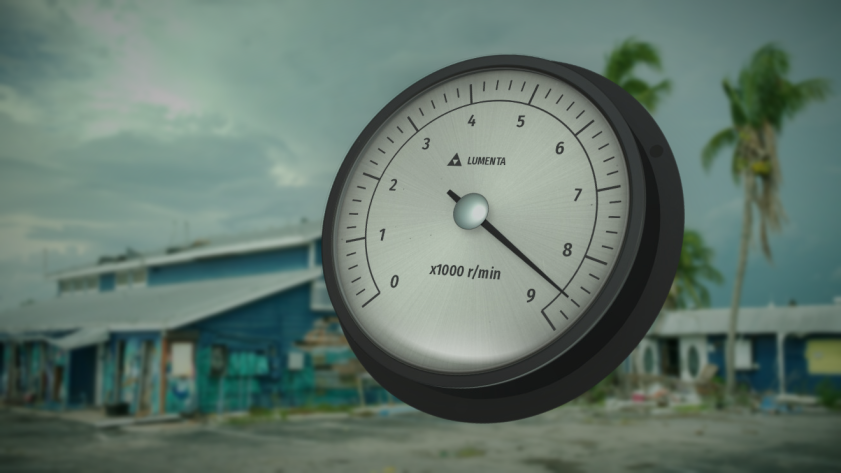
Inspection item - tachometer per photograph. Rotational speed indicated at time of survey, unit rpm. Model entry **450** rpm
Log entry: **8600** rpm
